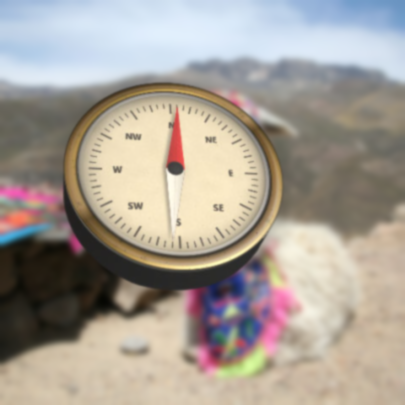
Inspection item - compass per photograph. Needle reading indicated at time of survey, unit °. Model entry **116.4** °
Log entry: **5** °
